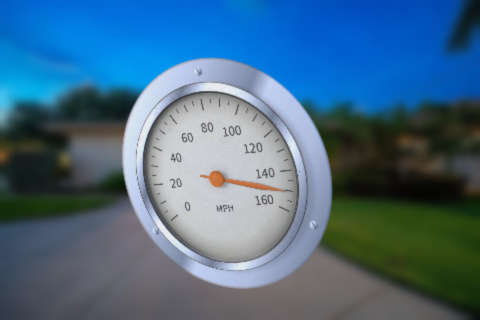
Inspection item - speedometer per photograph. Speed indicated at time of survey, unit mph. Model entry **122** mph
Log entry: **150** mph
